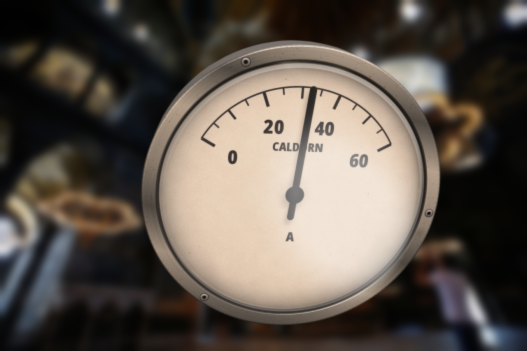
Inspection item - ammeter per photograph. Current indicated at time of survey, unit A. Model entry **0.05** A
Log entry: **32.5** A
